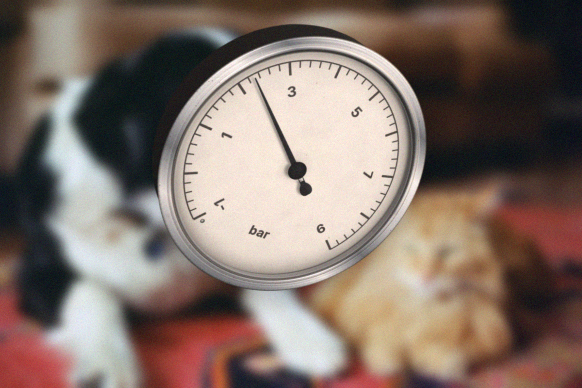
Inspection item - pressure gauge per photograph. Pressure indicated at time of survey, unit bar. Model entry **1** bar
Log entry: **2.3** bar
